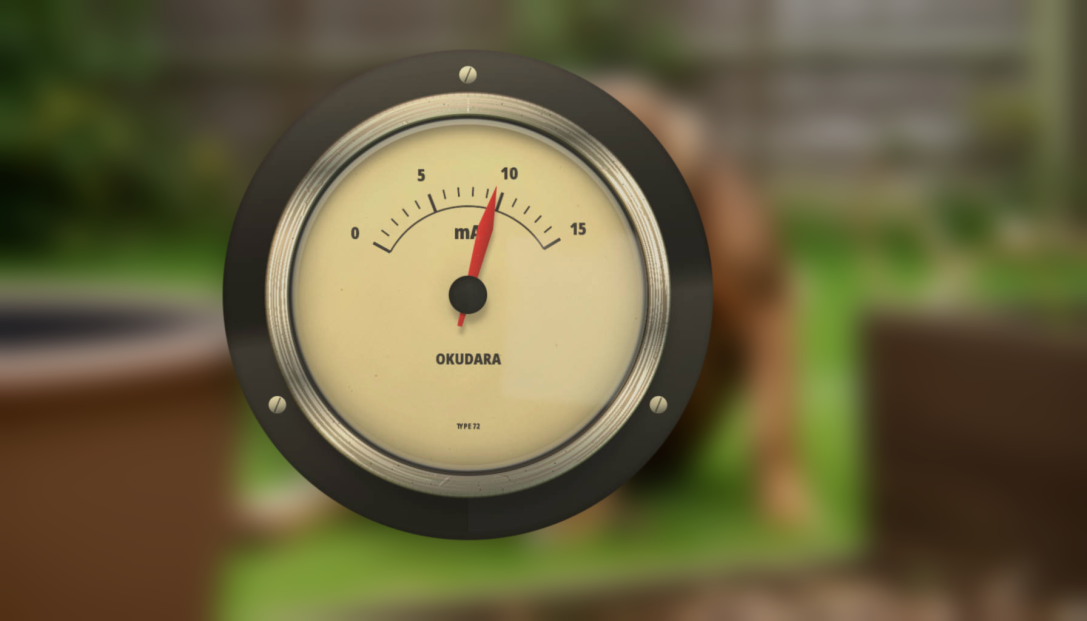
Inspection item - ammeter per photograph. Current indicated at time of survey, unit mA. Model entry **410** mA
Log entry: **9.5** mA
